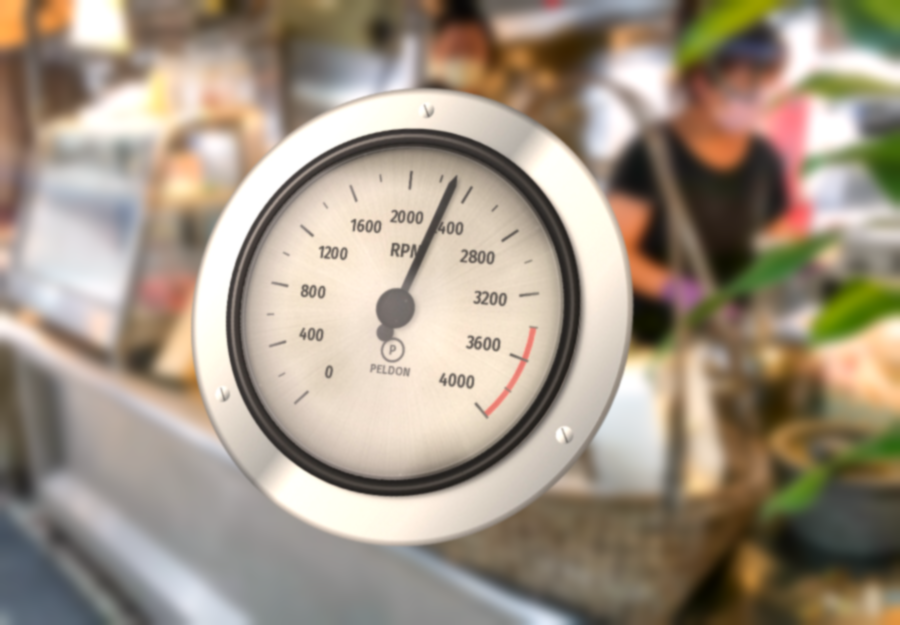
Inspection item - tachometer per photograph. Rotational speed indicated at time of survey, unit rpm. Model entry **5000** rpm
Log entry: **2300** rpm
